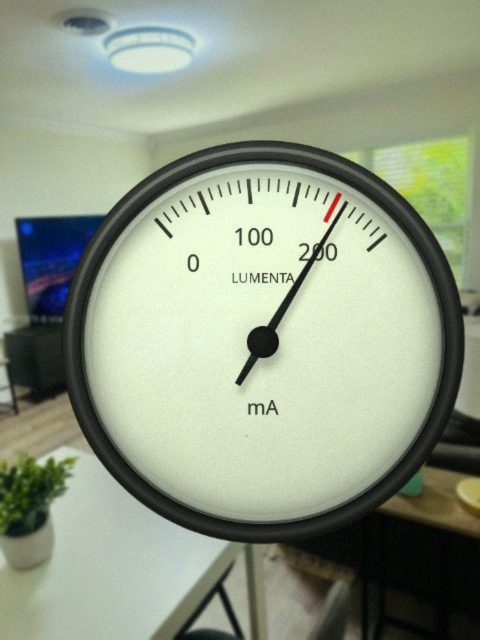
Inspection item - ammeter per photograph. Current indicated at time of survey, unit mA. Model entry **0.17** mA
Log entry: **200** mA
